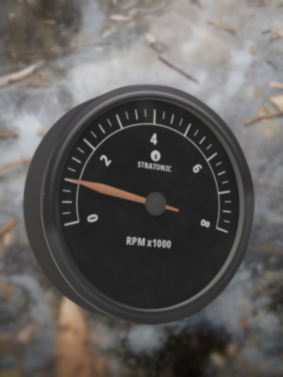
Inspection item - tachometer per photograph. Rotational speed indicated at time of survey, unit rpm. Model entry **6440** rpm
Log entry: **1000** rpm
